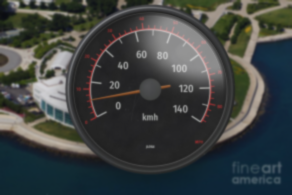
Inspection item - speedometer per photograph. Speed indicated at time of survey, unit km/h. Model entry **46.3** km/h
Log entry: **10** km/h
